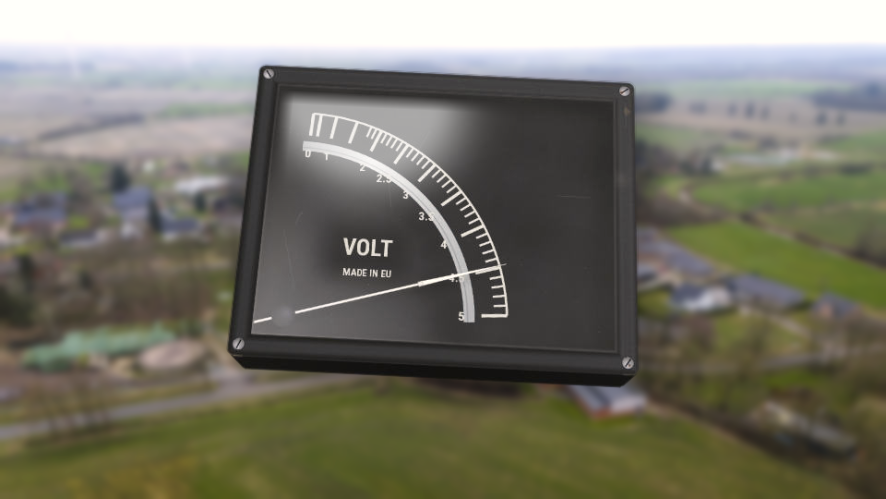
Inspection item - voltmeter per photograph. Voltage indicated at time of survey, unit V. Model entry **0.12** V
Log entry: **4.5** V
